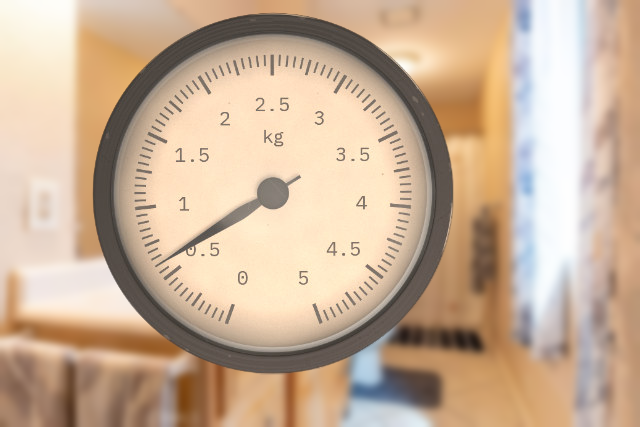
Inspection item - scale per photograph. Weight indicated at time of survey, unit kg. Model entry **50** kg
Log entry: **0.6** kg
